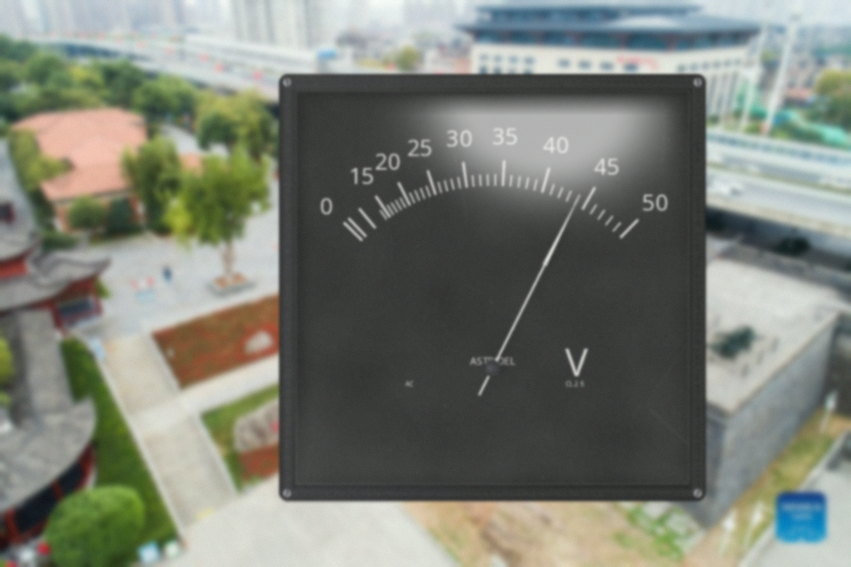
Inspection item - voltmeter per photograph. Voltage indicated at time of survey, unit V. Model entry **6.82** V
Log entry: **44** V
